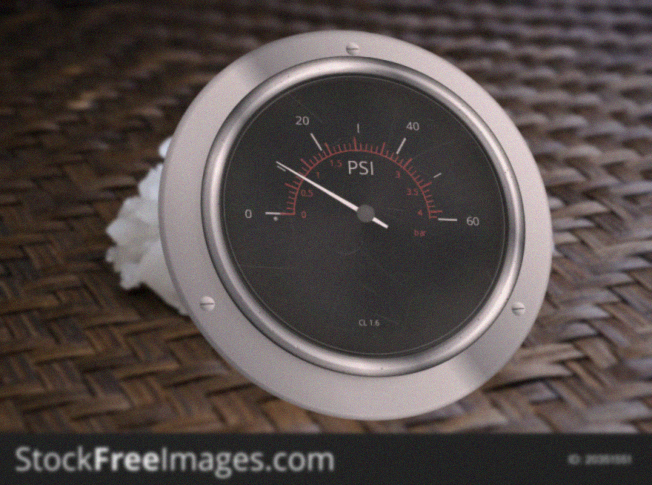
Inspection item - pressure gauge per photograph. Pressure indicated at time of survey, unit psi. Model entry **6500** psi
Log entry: **10** psi
